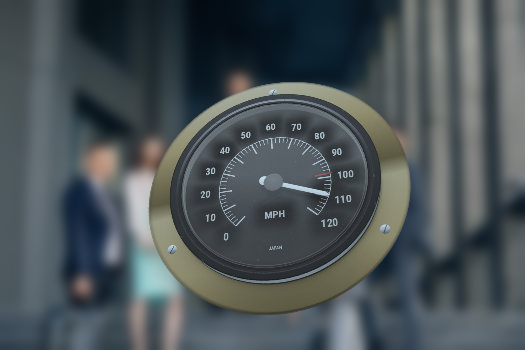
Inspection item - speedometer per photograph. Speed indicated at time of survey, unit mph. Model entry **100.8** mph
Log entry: **110** mph
